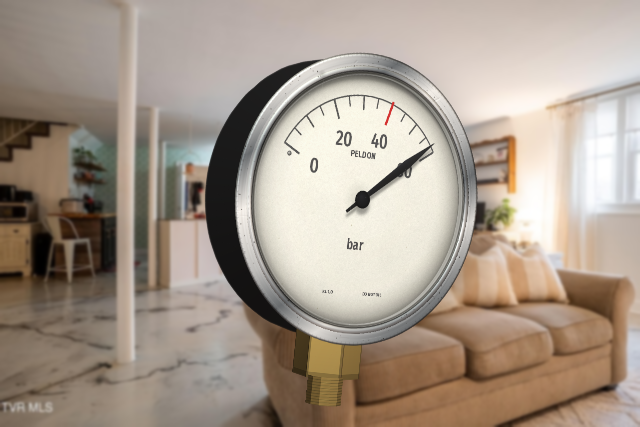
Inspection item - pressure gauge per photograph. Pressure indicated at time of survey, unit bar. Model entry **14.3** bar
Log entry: **57.5** bar
